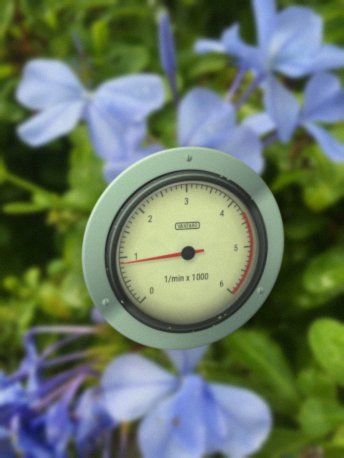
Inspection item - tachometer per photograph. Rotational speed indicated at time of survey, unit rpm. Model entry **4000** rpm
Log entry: **900** rpm
